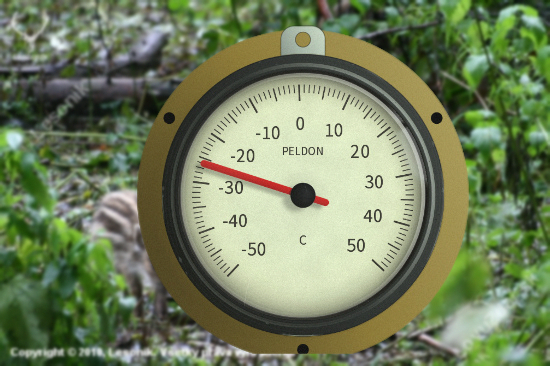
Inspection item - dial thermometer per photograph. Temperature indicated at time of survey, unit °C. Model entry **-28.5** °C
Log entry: **-26** °C
